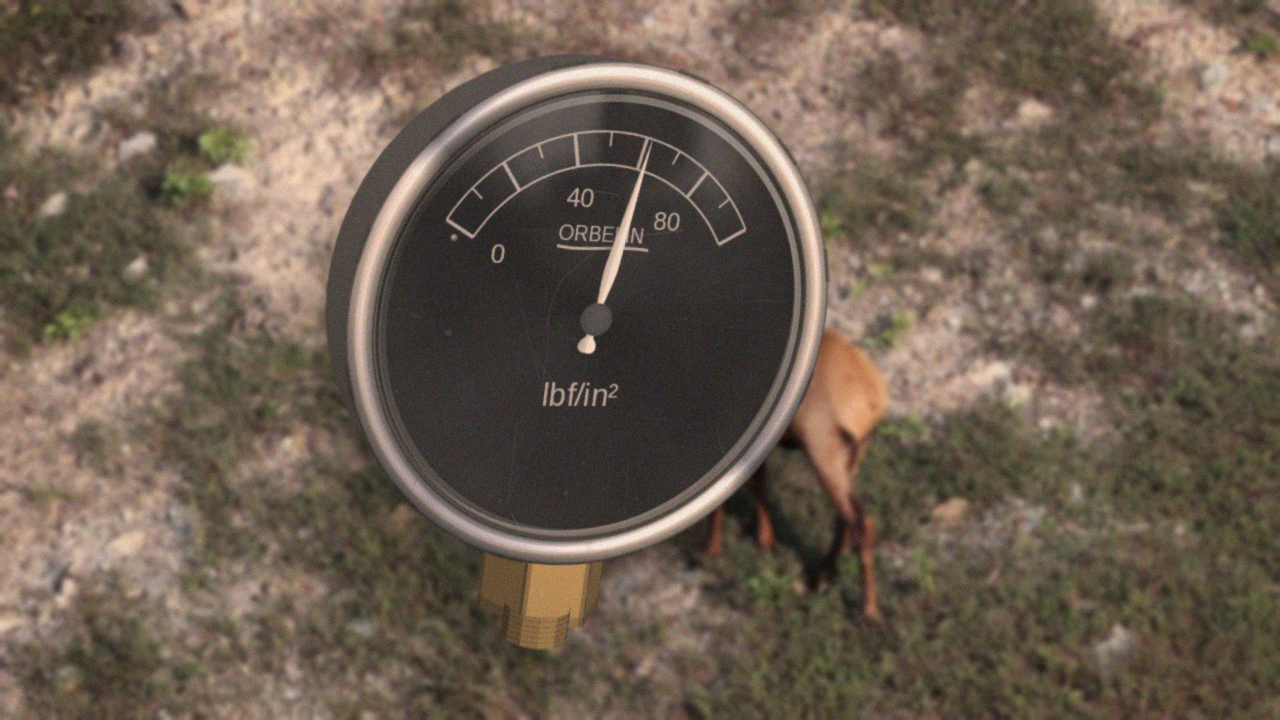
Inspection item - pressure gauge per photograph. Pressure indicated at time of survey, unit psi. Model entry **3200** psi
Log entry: **60** psi
